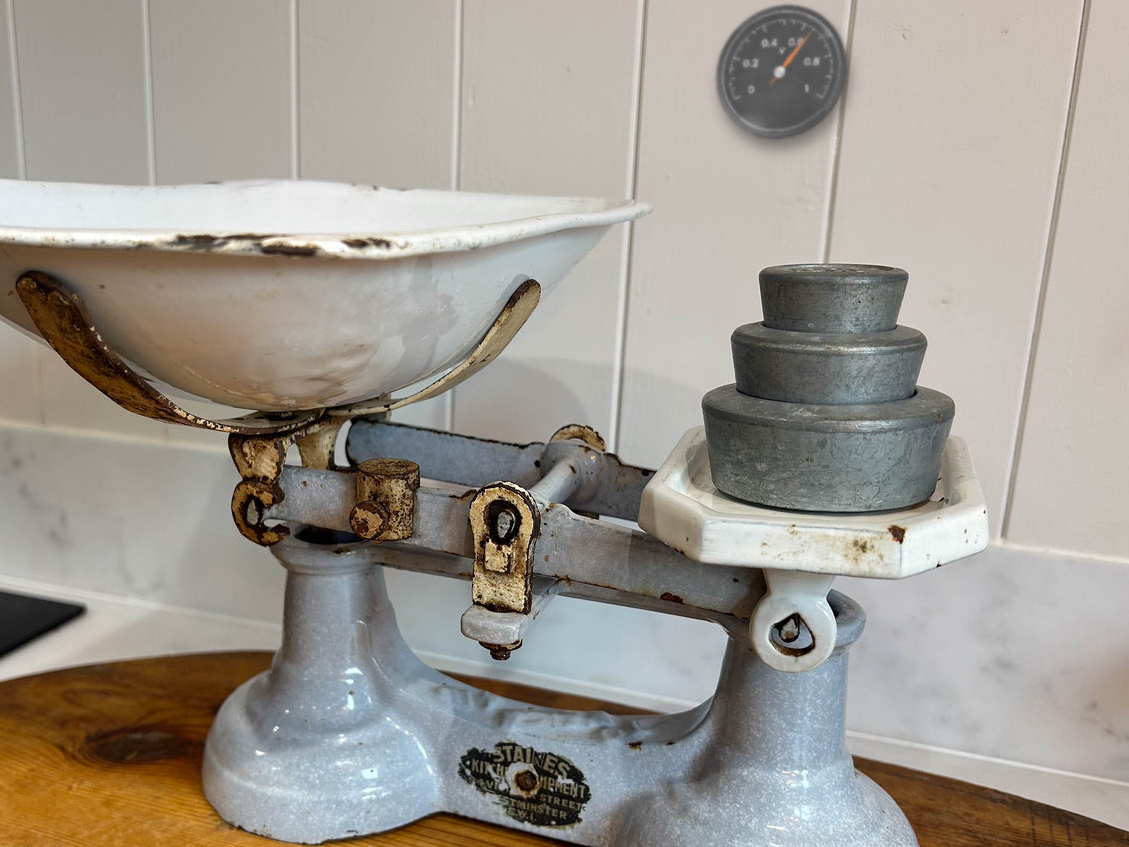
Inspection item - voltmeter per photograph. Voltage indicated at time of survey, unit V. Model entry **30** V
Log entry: **0.65** V
